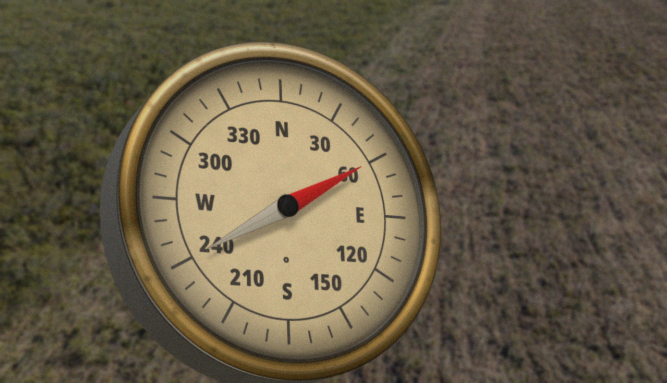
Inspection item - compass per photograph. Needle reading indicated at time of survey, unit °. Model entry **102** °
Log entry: **60** °
